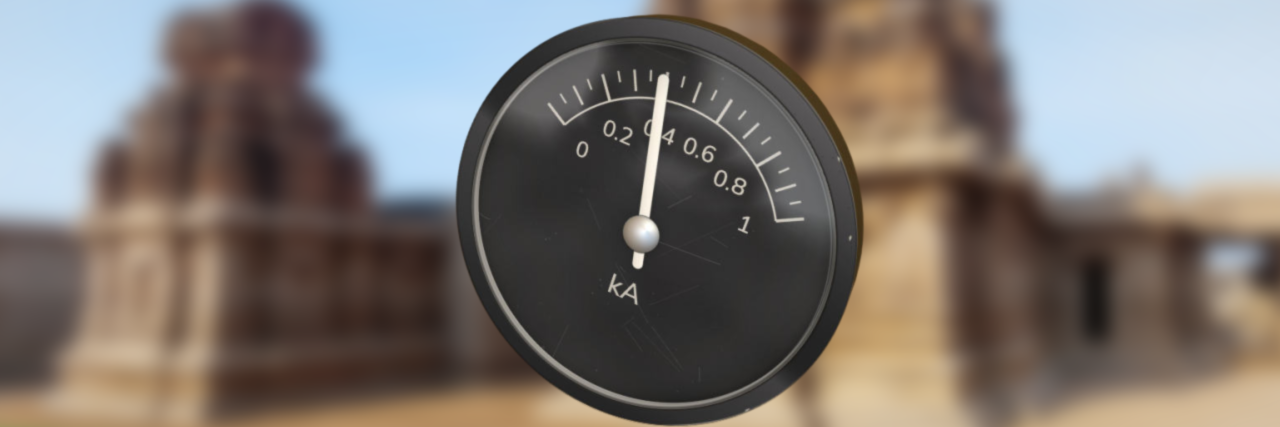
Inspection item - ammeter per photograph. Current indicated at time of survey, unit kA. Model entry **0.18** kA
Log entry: **0.4** kA
